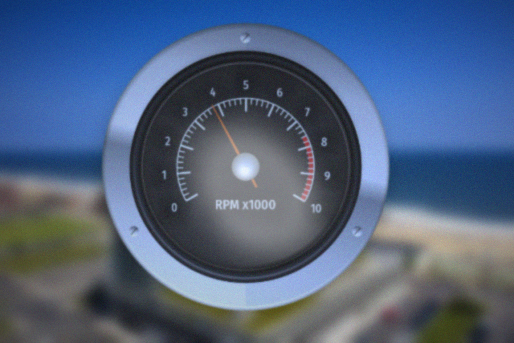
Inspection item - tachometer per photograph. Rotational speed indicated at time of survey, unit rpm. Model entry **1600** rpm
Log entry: **3800** rpm
